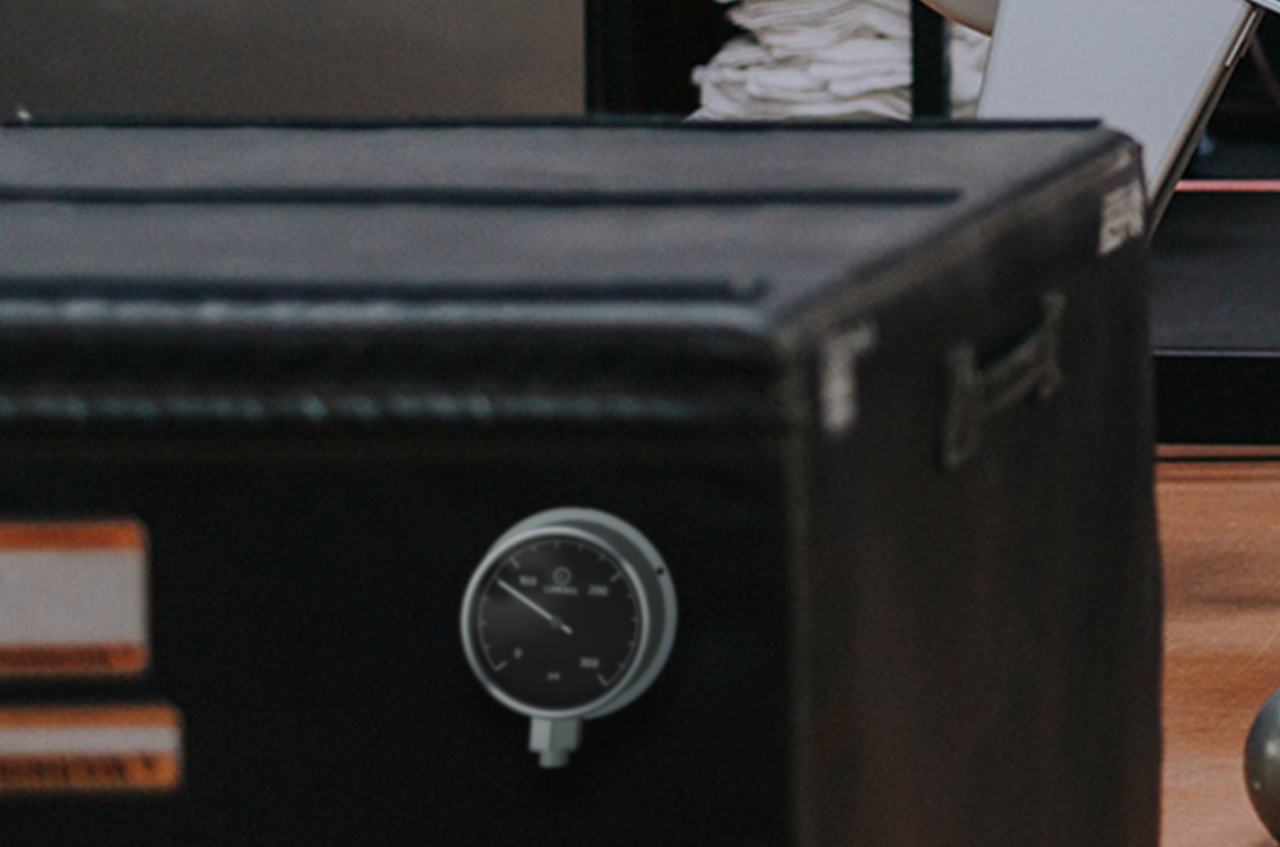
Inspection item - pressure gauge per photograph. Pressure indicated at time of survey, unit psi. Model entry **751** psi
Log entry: **80** psi
